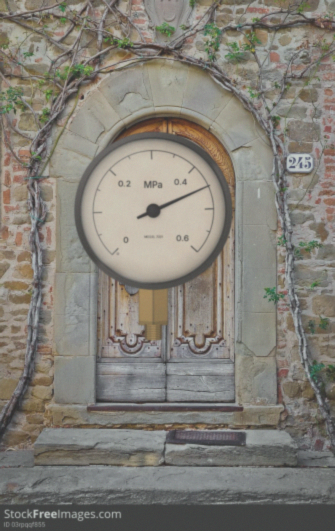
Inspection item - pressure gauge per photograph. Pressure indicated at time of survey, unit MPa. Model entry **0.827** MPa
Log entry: **0.45** MPa
